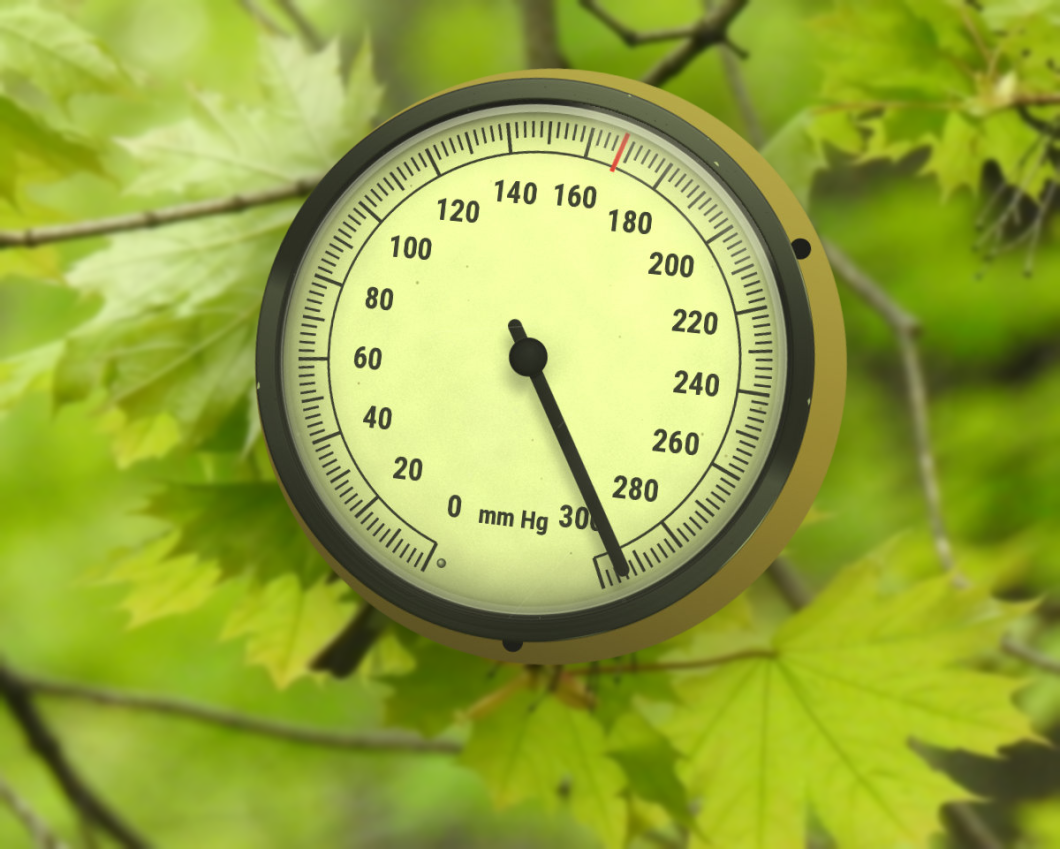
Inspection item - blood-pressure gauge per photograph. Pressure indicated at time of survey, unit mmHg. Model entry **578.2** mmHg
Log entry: **294** mmHg
